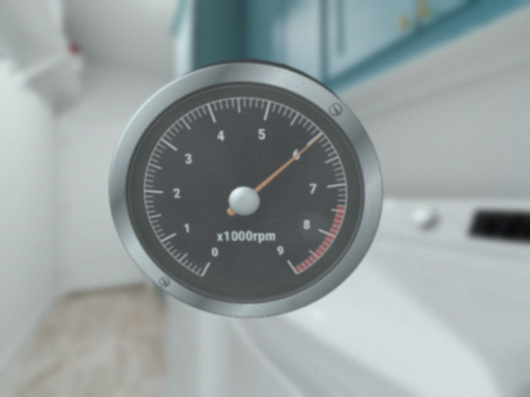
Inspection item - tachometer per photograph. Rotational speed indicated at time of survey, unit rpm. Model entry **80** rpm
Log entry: **6000** rpm
